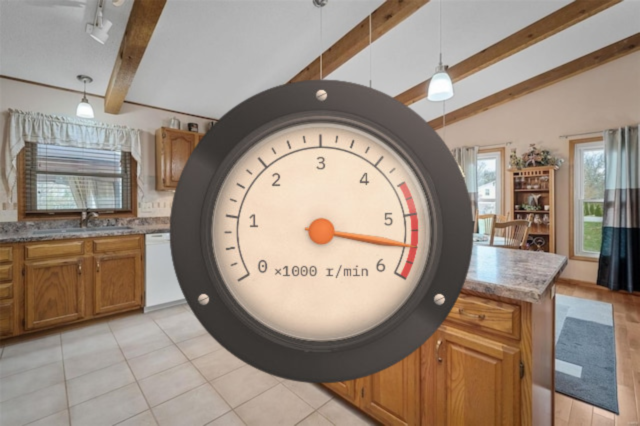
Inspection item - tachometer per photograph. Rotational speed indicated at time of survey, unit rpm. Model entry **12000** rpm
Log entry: **5500** rpm
